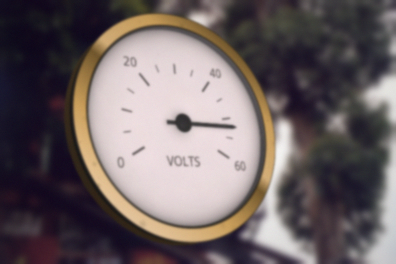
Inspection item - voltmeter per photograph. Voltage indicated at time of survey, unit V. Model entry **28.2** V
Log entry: **52.5** V
